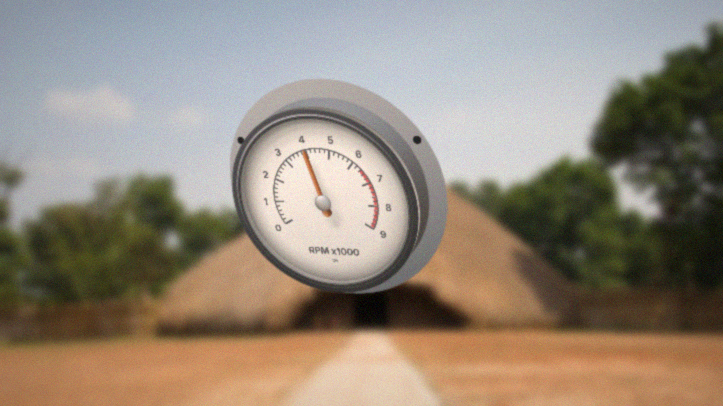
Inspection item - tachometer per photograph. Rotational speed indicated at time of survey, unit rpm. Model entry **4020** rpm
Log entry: **4000** rpm
